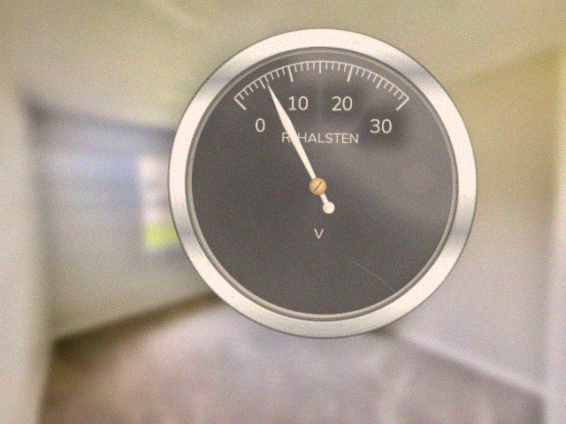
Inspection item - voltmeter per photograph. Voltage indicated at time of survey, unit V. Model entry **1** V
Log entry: **6** V
